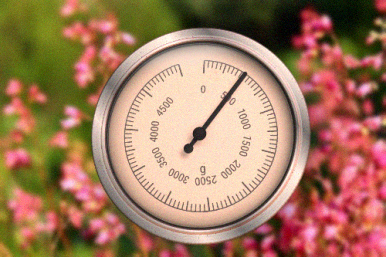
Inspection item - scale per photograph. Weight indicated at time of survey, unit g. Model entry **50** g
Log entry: **500** g
